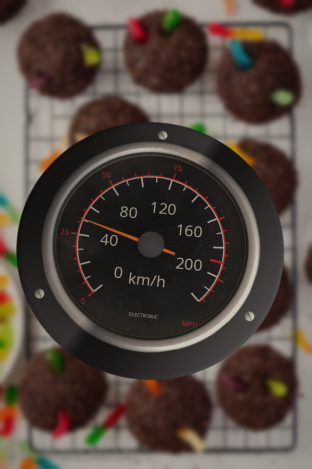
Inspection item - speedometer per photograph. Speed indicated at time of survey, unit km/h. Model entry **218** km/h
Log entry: **50** km/h
